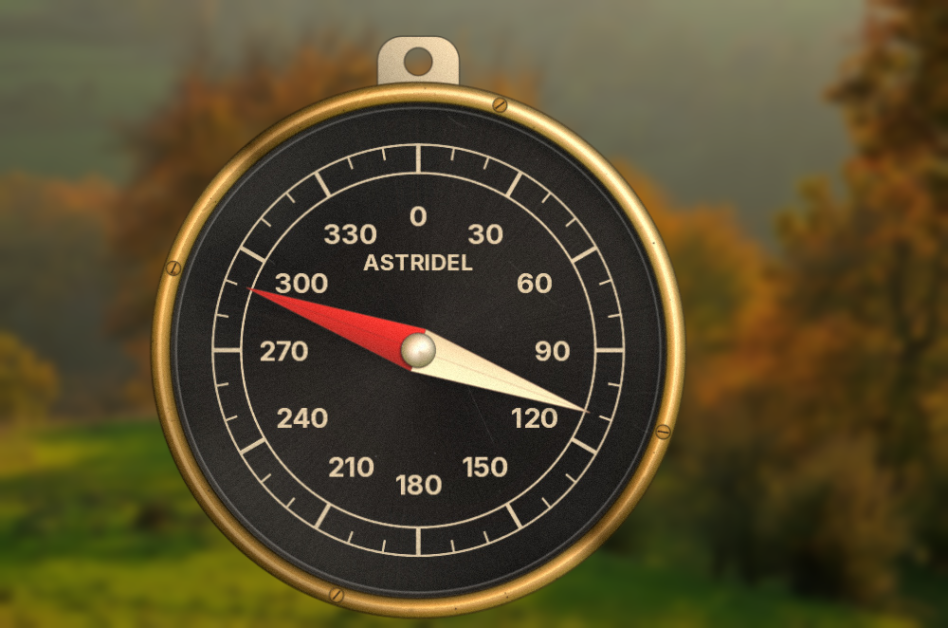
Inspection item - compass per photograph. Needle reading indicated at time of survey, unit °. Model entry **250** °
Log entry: **290** °
